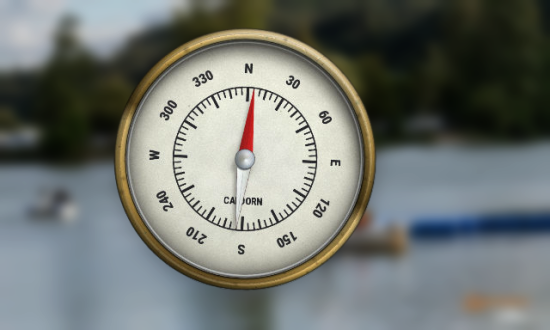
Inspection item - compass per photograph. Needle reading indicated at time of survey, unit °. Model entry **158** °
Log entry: **5** °
